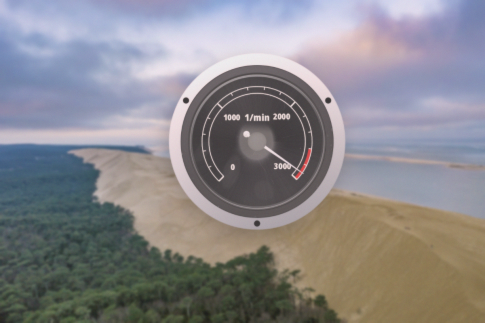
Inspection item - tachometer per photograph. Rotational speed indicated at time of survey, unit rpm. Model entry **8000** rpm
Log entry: **2900** rpm
